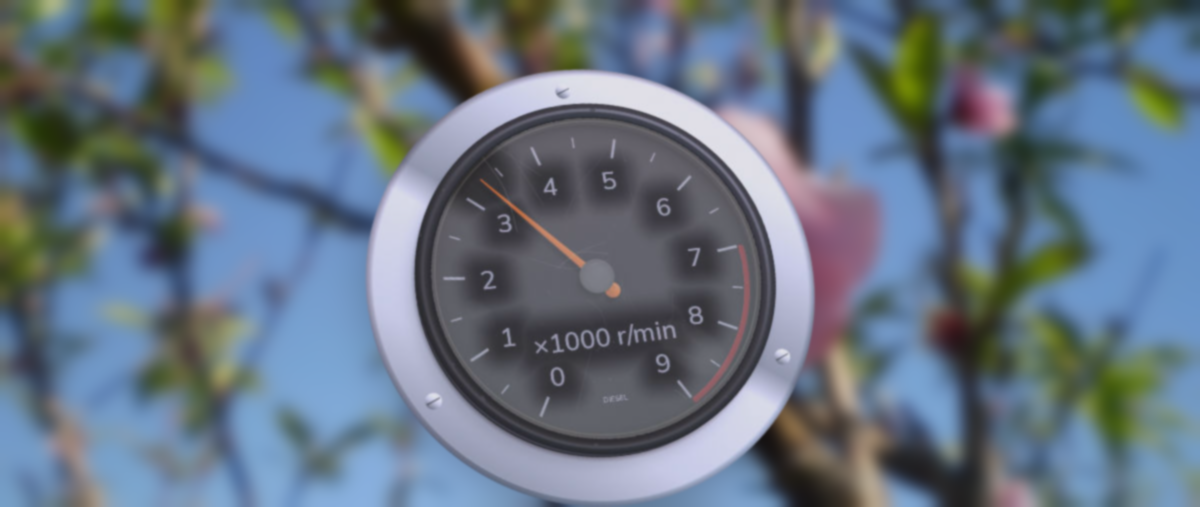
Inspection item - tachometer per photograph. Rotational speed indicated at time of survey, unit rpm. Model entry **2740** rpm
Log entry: **3250** rpm
